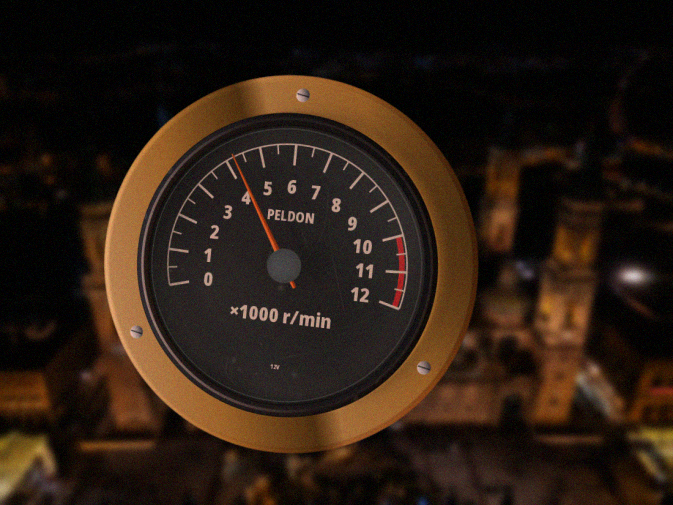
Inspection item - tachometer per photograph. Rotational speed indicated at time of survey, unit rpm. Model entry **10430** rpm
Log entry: **4250** rpm
